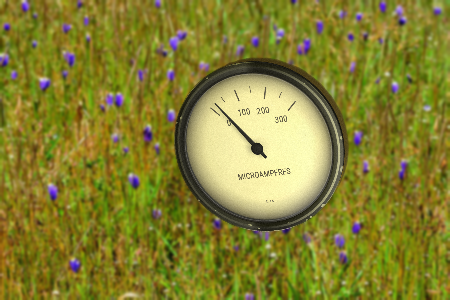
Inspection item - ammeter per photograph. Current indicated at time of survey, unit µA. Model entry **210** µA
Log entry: **25** µA
